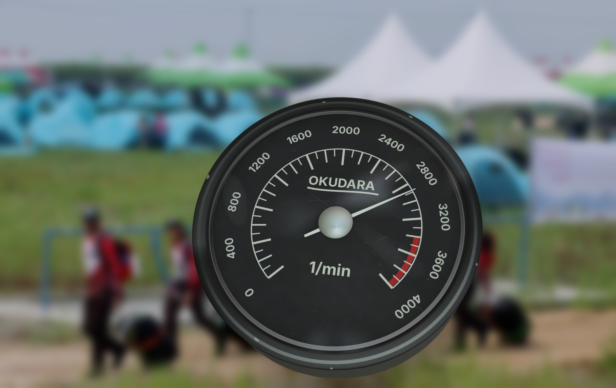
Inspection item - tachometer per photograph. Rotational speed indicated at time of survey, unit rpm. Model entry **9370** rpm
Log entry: **2900** rpm
